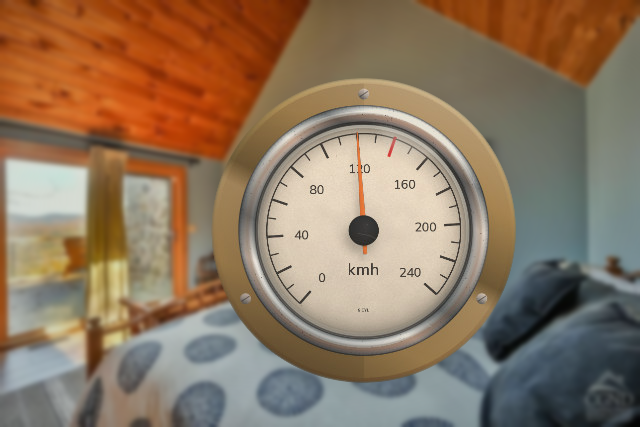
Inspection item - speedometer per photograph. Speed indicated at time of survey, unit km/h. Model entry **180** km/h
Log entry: **120** km/h
